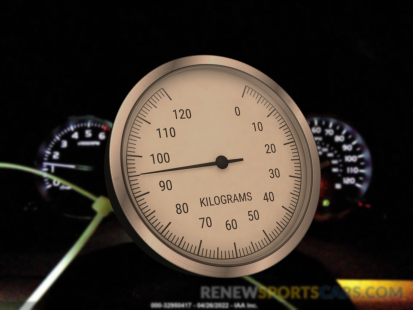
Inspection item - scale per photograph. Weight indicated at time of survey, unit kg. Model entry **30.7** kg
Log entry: **95** kg
